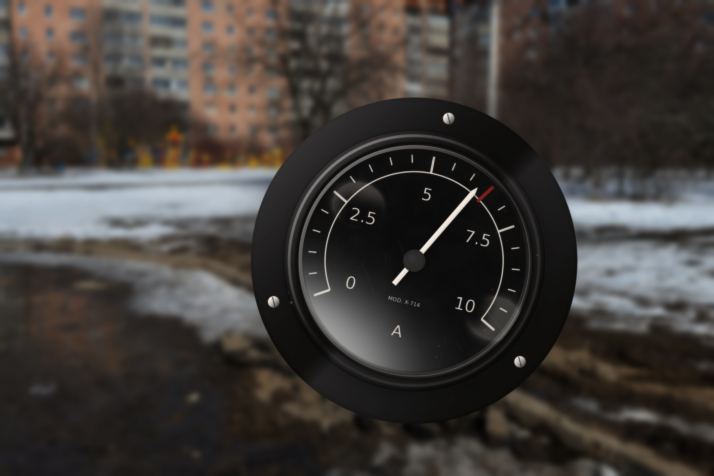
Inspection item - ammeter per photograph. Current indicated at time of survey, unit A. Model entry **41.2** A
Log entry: **6.25** A
